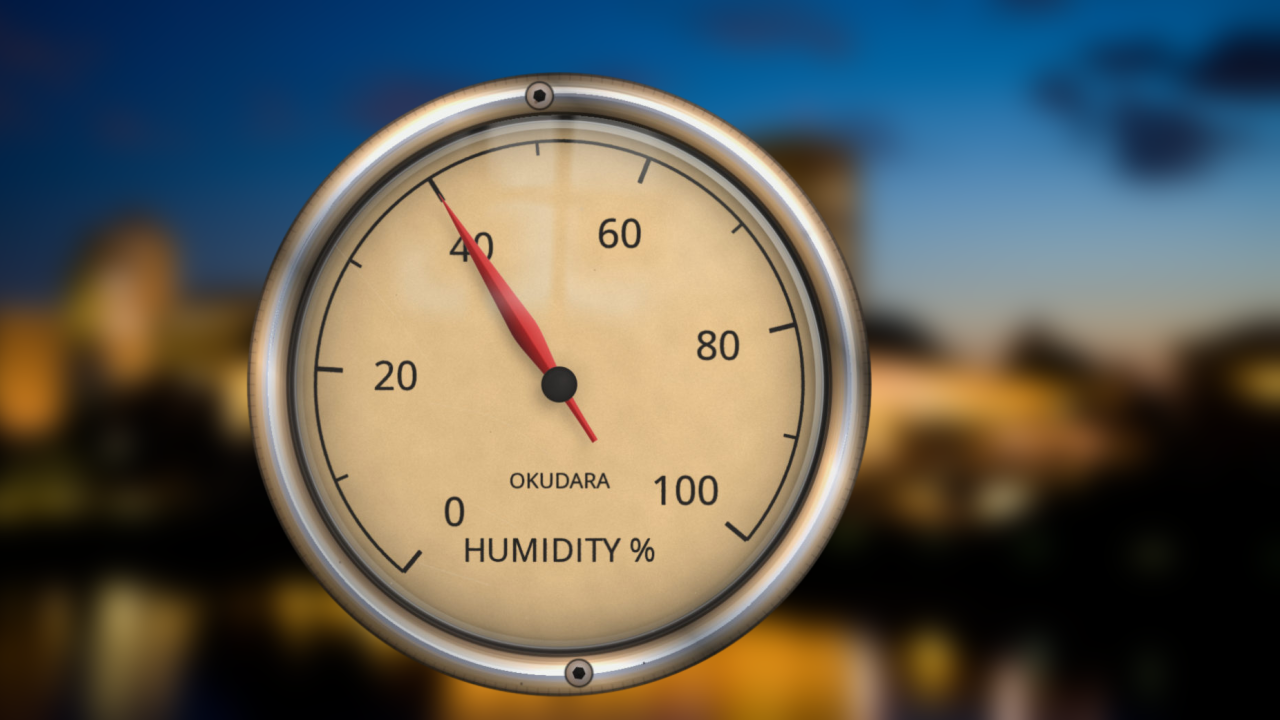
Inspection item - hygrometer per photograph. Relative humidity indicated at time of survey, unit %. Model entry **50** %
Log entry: **40** %
